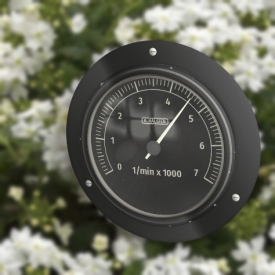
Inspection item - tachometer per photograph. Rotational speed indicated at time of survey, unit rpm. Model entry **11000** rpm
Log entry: **4600** rpm
